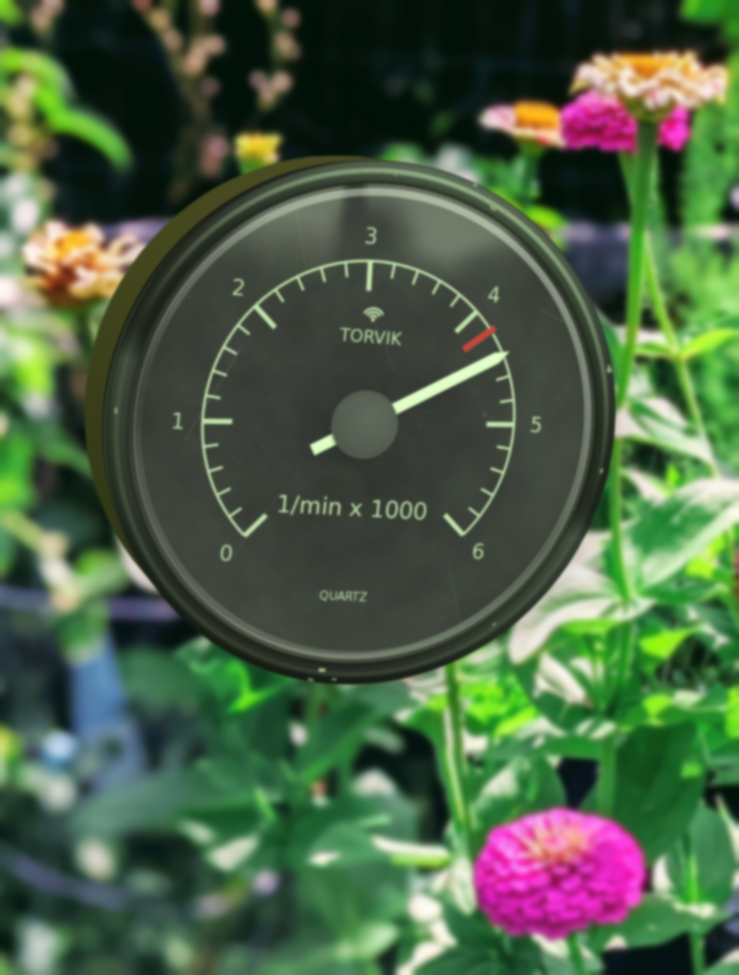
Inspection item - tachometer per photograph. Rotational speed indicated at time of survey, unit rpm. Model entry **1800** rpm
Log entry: **4400** rpm
